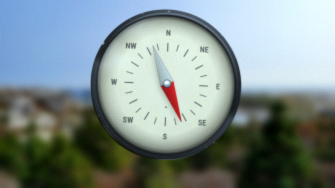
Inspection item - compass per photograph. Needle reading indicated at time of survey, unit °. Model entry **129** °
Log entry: **157.5** °
